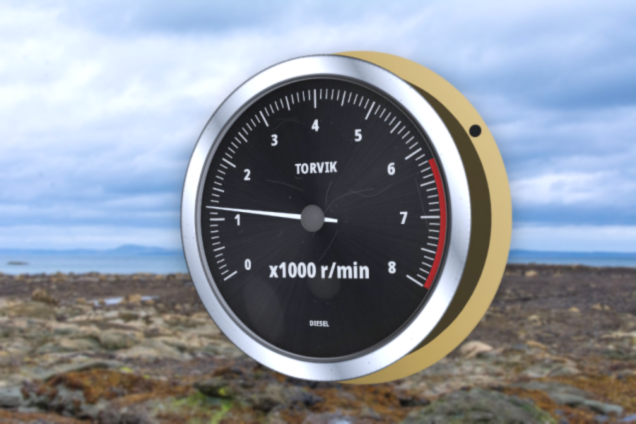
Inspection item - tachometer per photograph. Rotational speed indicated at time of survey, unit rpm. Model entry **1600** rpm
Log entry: **1200** rpm
